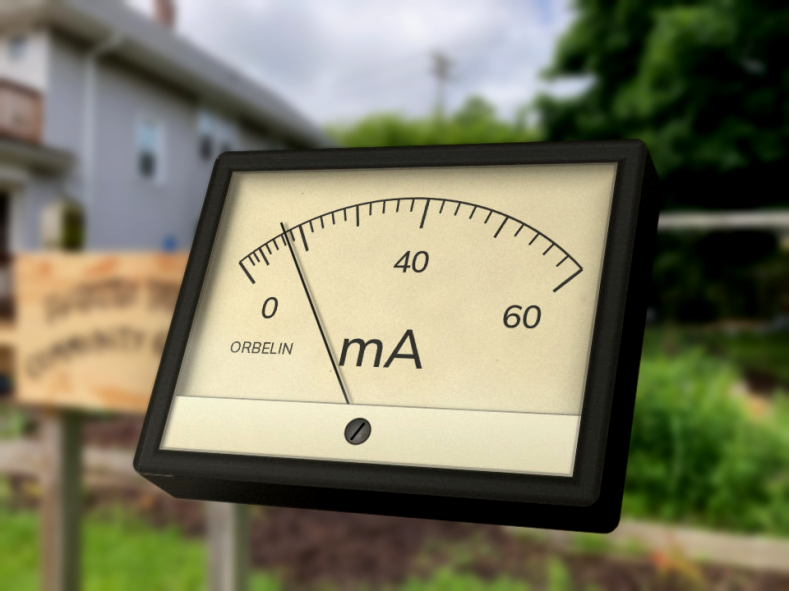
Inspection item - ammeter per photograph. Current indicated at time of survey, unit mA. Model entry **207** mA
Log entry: **17** mA
